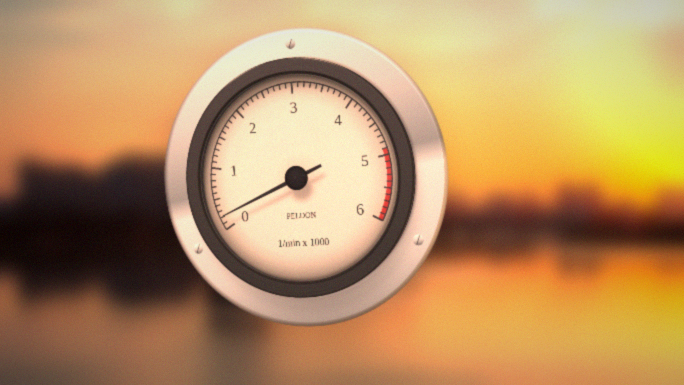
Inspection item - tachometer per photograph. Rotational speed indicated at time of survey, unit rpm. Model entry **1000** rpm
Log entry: **200** rpm
